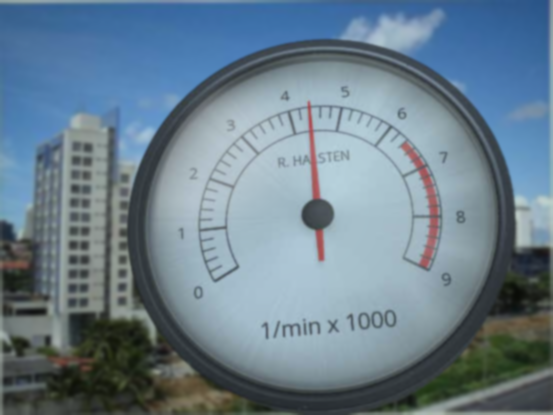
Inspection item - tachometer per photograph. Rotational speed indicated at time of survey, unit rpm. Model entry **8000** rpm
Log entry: **4400** rpm
